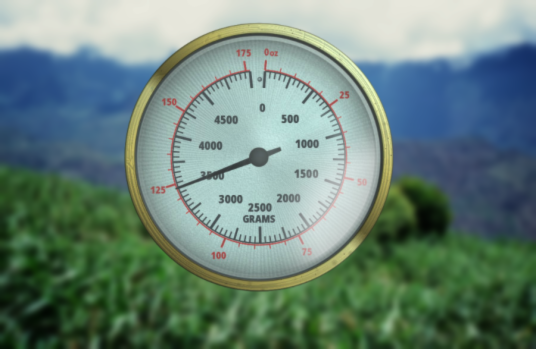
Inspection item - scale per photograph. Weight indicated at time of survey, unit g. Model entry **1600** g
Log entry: **3500** g
